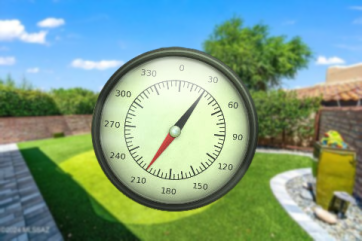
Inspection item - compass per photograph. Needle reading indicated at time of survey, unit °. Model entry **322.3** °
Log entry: **210** °
